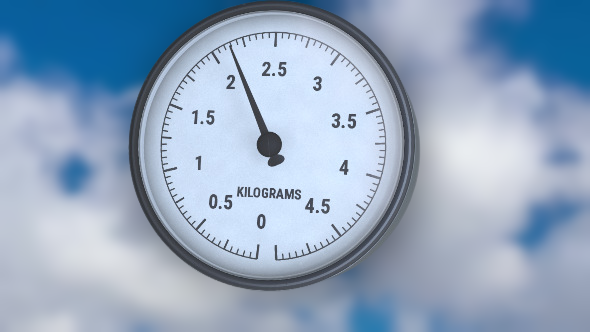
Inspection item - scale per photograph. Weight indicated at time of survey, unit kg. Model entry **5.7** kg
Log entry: **2.15** kg
